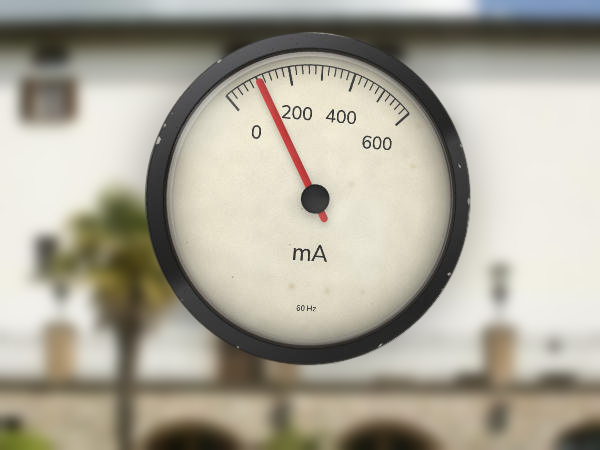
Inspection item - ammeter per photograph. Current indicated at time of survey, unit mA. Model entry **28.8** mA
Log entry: **100** mA
